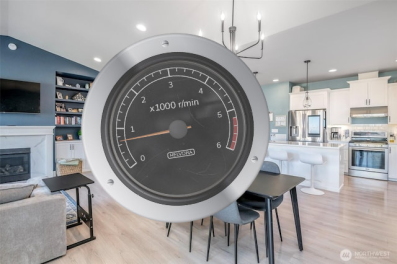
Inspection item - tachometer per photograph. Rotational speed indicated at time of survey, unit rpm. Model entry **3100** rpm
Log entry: **700** rpm
